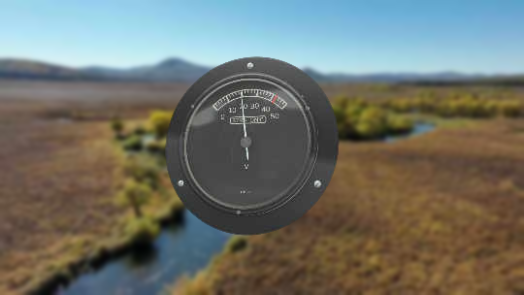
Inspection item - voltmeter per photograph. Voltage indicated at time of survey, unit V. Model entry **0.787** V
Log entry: **20** V
